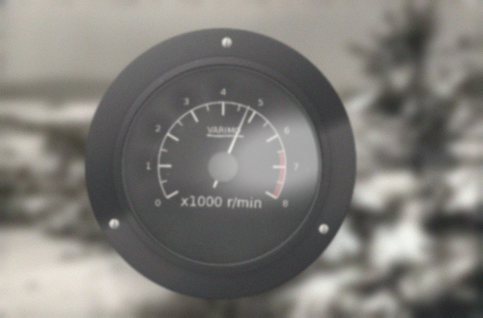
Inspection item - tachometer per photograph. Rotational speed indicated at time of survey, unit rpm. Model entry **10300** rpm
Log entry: **4750** rpm
